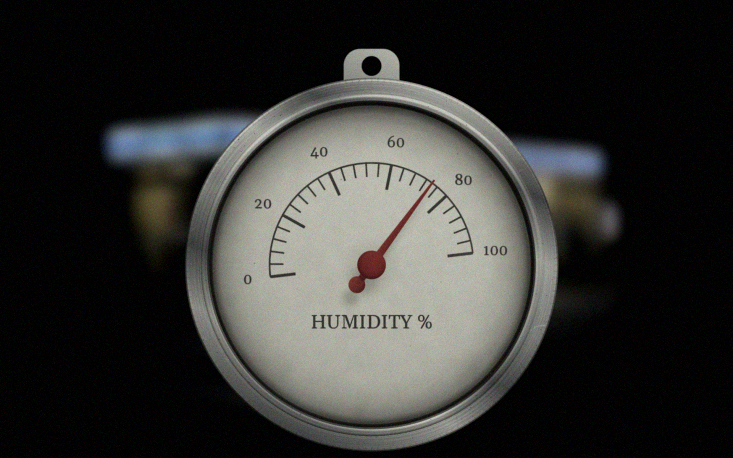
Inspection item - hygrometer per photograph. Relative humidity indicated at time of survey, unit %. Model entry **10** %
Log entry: **74** %
